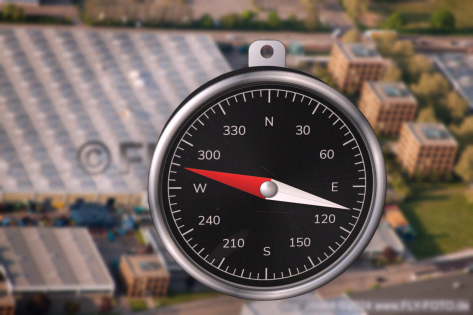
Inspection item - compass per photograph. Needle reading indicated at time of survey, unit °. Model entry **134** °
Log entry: **285** °
